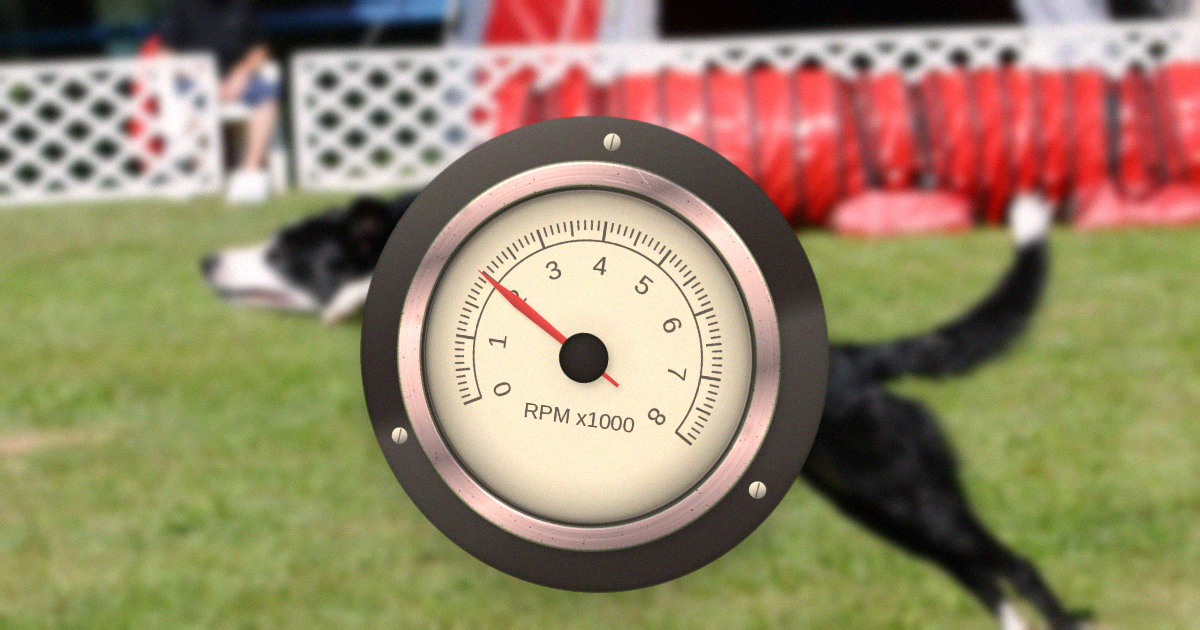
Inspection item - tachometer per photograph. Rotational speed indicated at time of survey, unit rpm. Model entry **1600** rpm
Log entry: **2000** rpm
